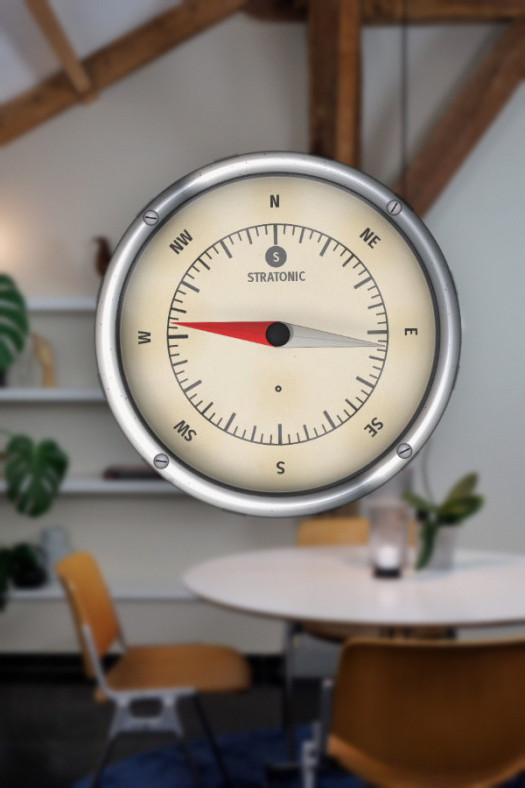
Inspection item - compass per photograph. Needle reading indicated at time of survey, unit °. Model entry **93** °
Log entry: **277.5** °
